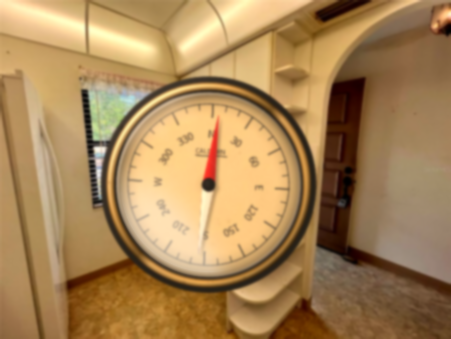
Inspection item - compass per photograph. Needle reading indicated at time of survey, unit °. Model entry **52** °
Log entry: **5** °
